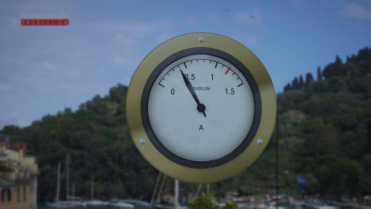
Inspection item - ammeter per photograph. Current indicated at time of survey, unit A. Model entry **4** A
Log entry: **0.4** A
